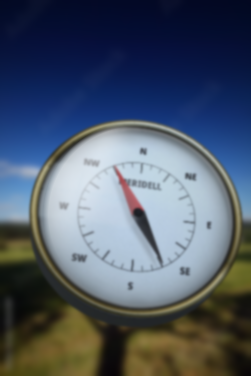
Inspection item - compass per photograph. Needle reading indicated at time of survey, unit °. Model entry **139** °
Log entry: **330** °
